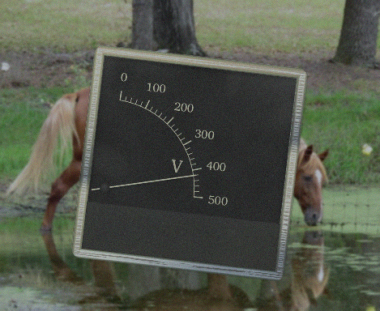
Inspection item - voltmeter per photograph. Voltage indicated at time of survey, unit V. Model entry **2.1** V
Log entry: **420** V
